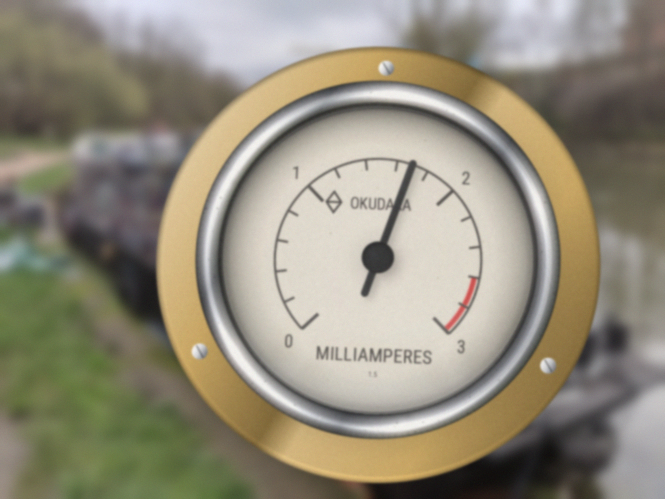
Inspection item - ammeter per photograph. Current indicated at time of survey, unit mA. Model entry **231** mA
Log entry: **1.7** mA
